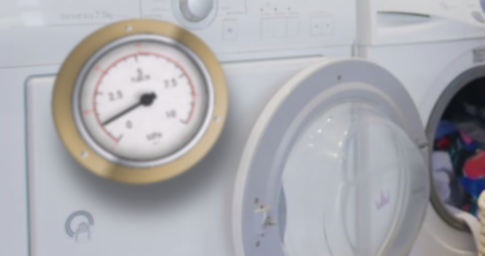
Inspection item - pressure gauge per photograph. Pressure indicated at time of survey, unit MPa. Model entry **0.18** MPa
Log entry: **1** MPa
